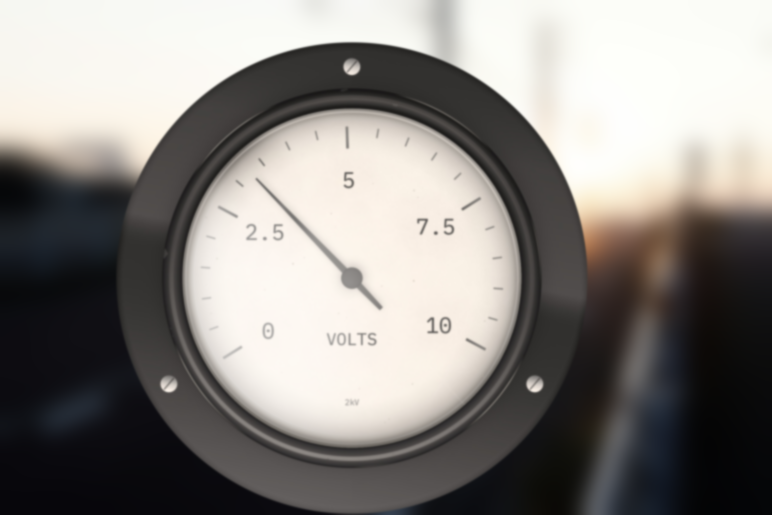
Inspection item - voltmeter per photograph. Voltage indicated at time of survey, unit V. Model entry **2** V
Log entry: **3.25** V
